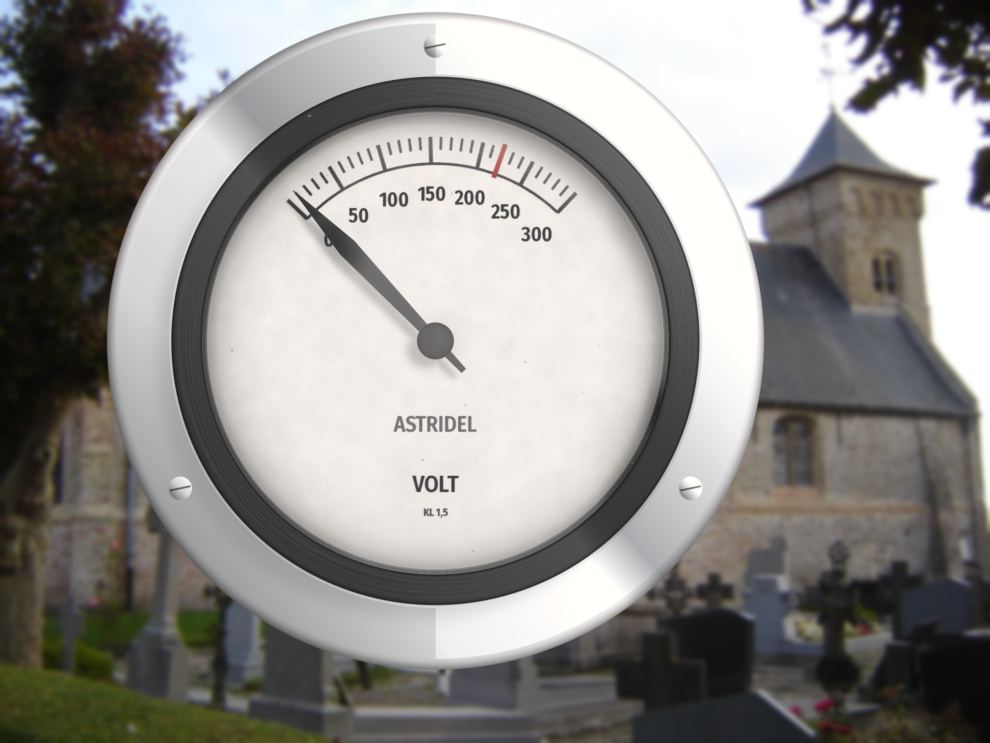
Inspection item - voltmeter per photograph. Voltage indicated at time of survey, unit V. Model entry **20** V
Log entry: **10** V
